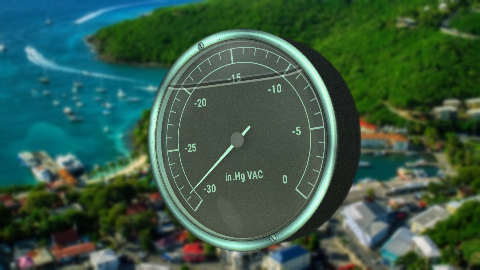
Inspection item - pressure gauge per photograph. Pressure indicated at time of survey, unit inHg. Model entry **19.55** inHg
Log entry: **-29** inHg
